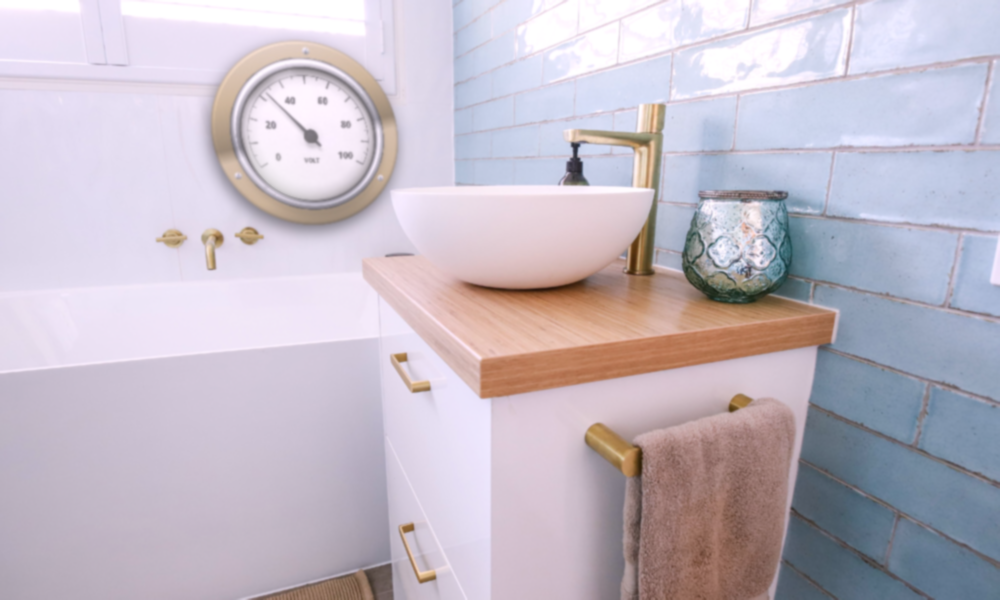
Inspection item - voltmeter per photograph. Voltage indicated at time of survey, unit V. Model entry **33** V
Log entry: **32.5** V
